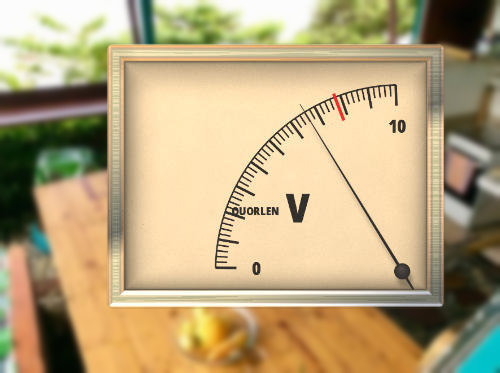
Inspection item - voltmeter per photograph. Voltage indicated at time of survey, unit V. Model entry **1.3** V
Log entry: **6.6** V
